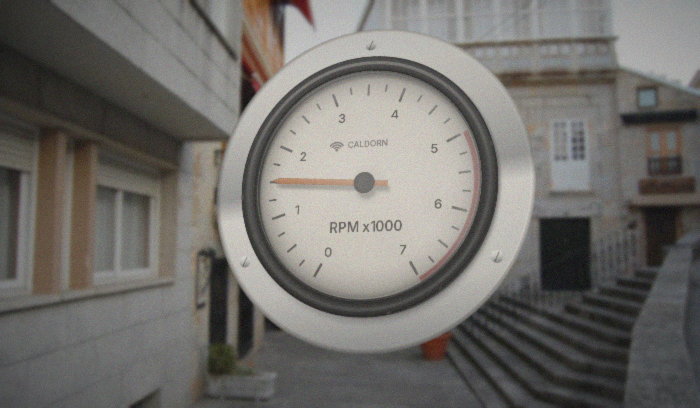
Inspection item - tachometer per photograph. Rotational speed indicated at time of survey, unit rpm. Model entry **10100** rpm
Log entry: **1500** rpm
